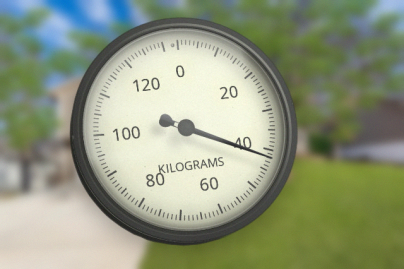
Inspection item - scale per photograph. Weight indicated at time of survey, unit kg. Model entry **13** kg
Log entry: **42** kg
